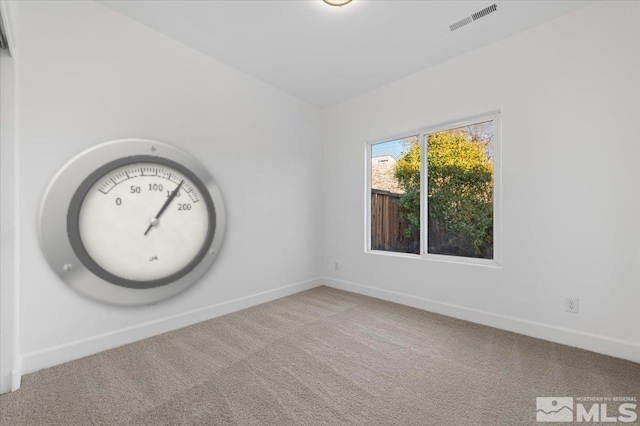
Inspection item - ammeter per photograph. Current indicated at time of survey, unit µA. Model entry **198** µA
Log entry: **150** µA
